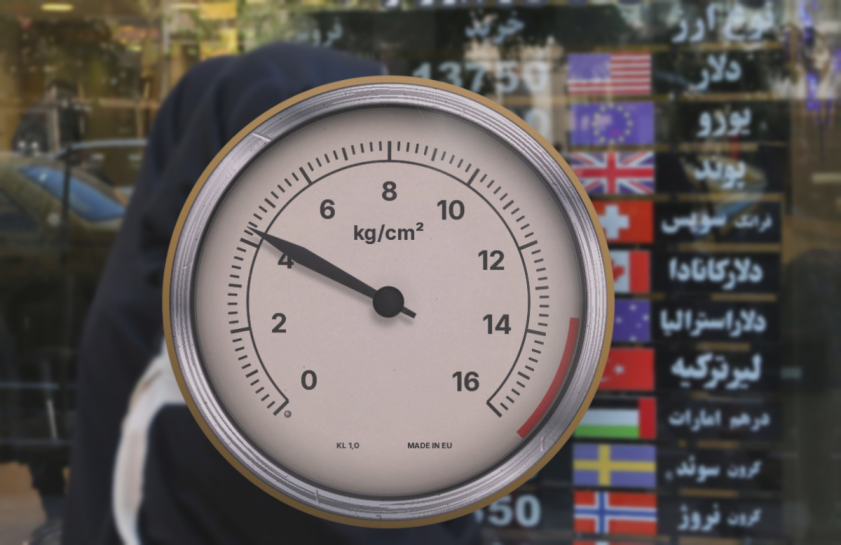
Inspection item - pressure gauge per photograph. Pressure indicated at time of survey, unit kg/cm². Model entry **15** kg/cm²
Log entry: **4.3** kg/cm²
